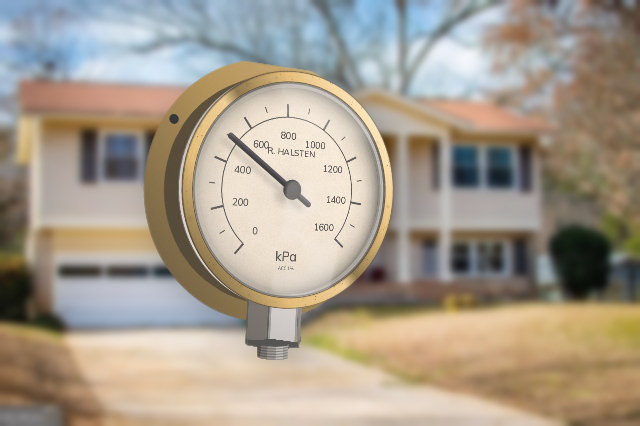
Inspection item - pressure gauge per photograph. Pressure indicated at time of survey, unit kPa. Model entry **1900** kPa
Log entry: **500** kPa
